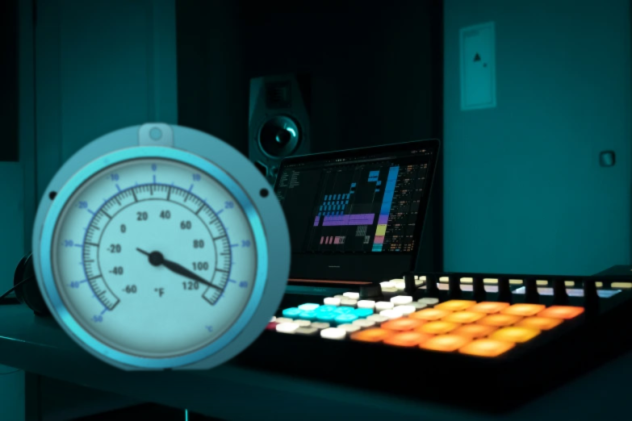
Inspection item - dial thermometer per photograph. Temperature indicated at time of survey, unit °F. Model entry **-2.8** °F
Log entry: **110** °F
